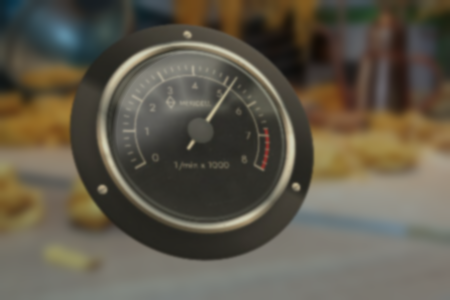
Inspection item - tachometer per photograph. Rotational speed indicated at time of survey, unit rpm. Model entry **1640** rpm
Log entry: **5200** rpm
